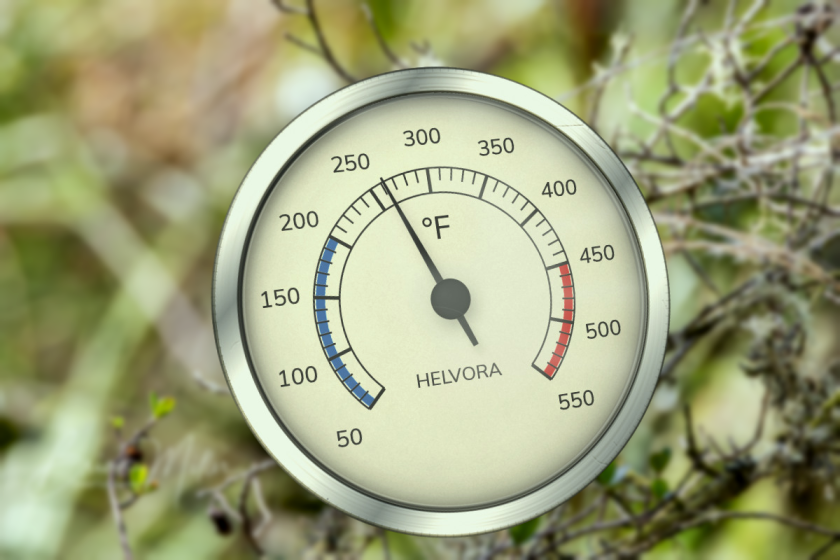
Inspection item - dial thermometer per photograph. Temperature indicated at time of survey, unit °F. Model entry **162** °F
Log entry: **260** °F
